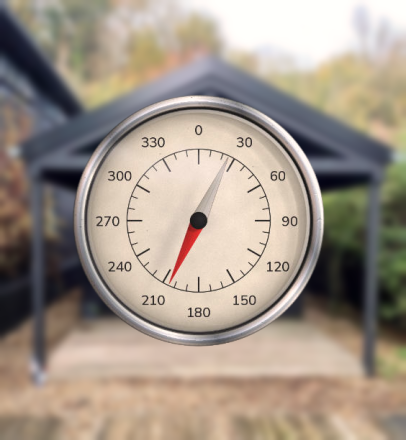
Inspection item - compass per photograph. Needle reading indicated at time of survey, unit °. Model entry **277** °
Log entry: **205** °
